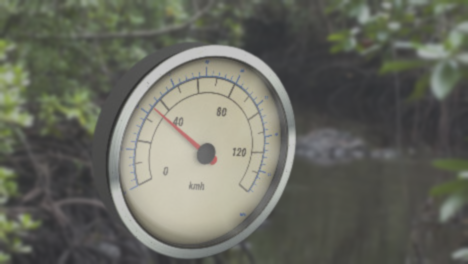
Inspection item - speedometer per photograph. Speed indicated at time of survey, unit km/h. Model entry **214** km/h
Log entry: **35** km/h
